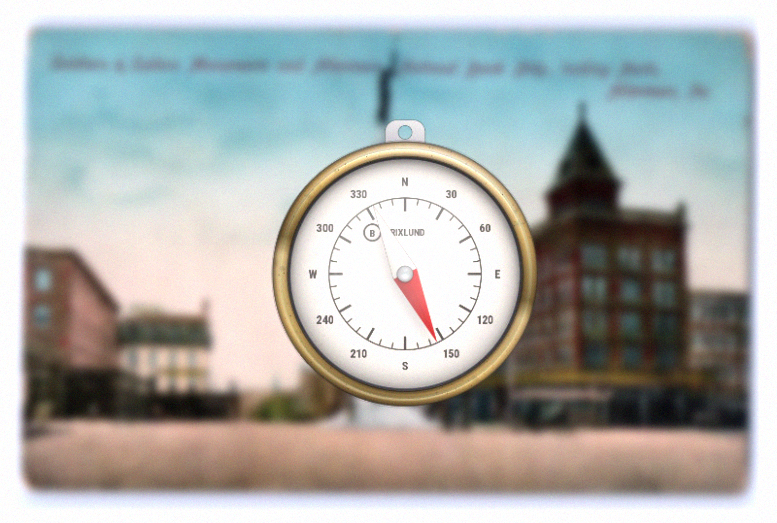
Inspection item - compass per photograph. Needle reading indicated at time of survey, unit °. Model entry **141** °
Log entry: **155** °
